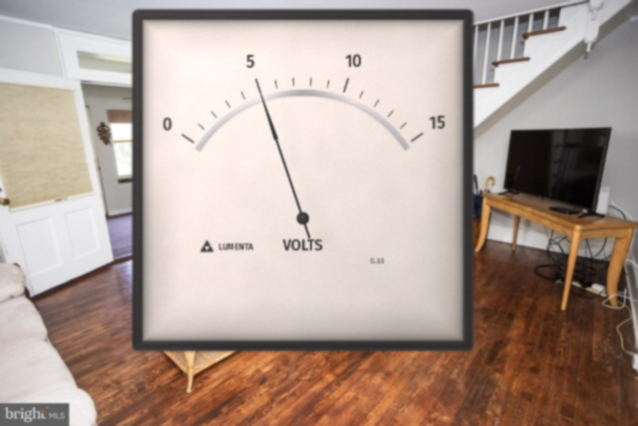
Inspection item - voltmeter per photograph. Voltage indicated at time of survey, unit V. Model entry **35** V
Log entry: **5** V
